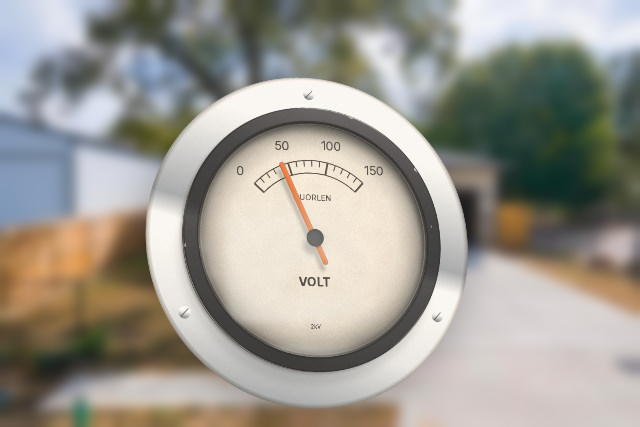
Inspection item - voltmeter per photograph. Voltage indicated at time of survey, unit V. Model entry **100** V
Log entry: **40** V
